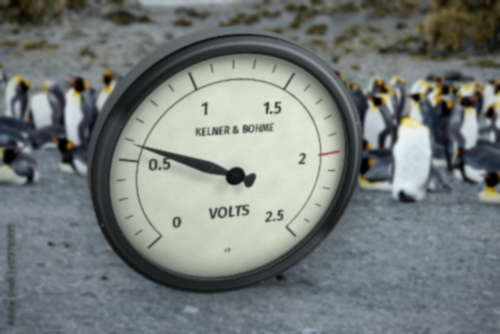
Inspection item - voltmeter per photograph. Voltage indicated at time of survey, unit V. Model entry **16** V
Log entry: **0.6** V
